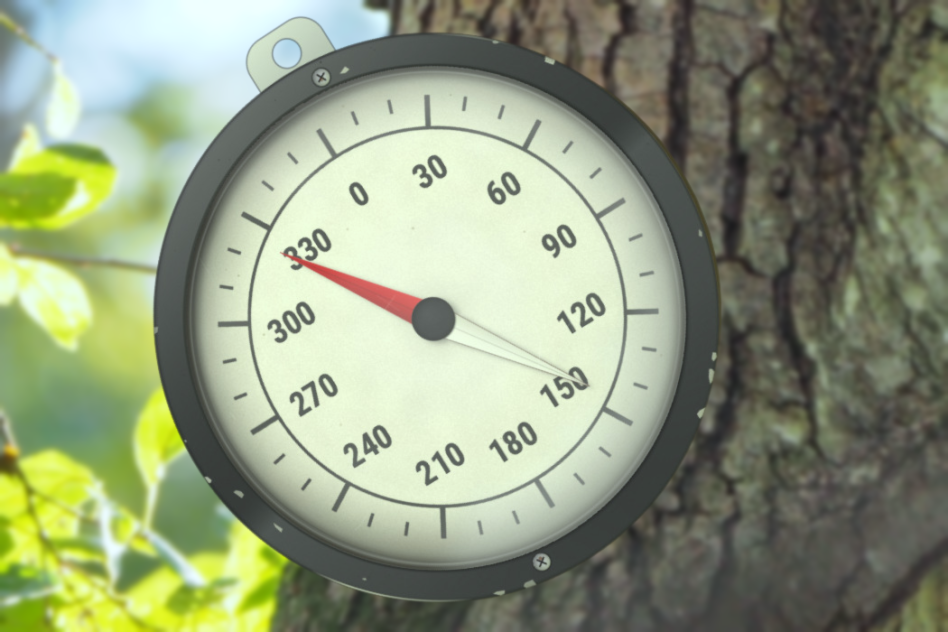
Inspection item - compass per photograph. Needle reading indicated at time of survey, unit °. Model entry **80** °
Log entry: **325** °
